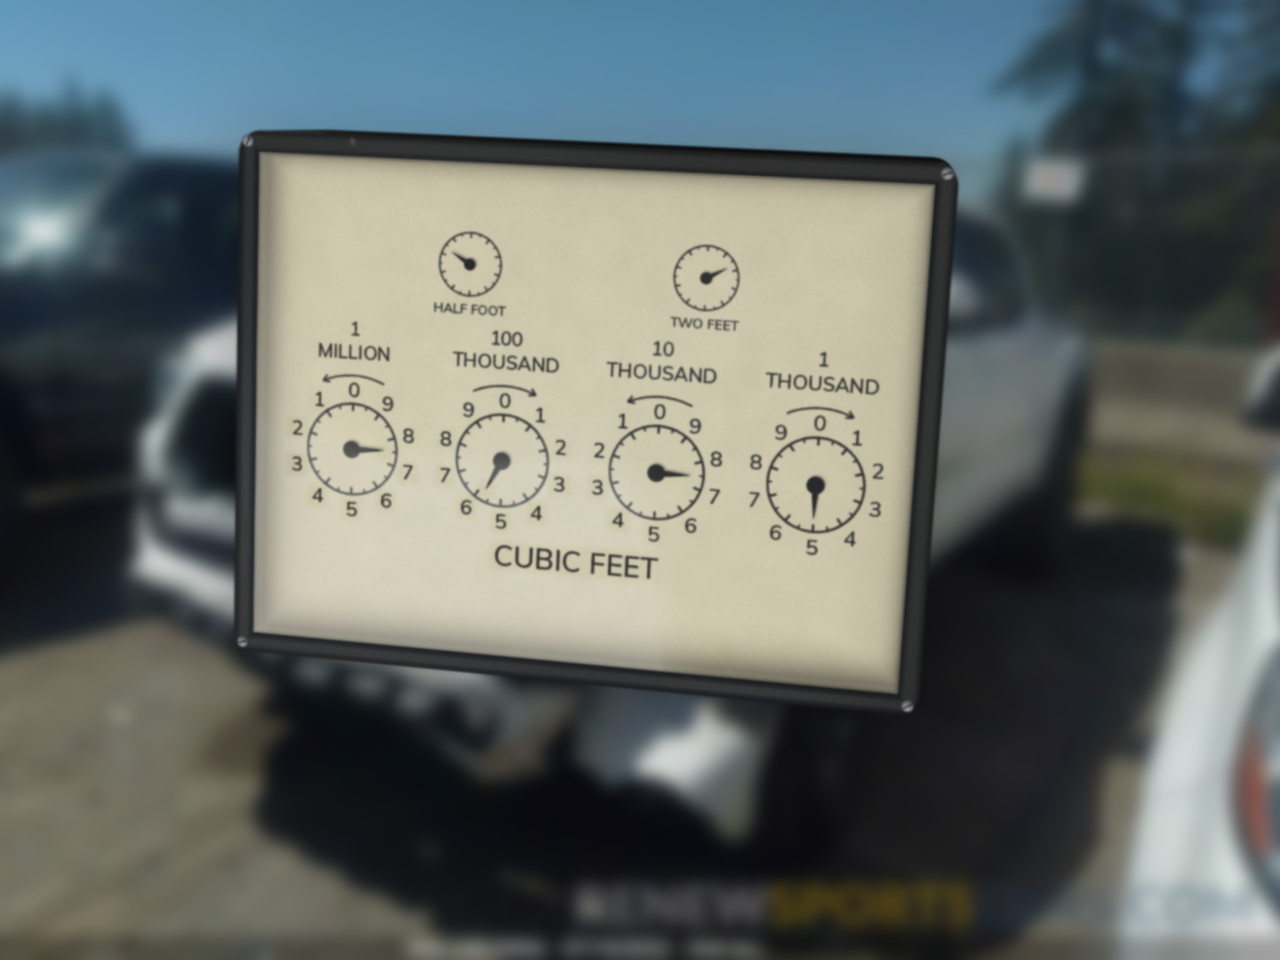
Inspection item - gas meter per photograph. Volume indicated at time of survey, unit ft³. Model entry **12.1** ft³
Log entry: **757500** ft³
